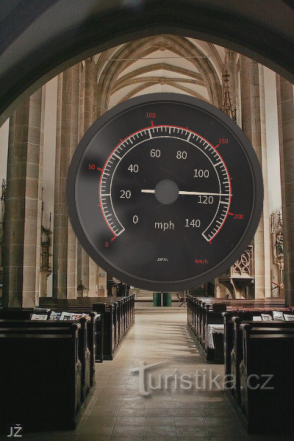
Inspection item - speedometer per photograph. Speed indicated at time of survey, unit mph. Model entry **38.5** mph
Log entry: **116** mph
